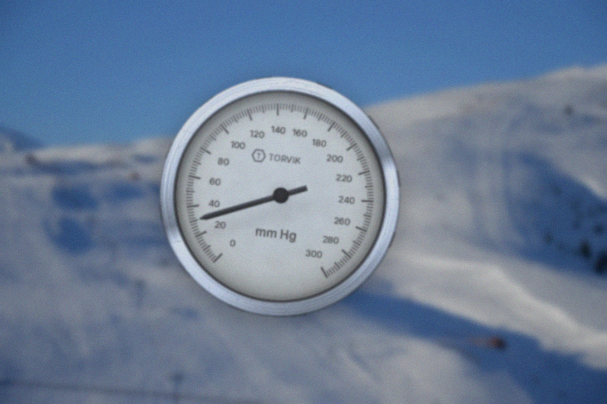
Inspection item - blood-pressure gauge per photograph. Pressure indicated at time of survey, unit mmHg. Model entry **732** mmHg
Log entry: **30** mmHg
